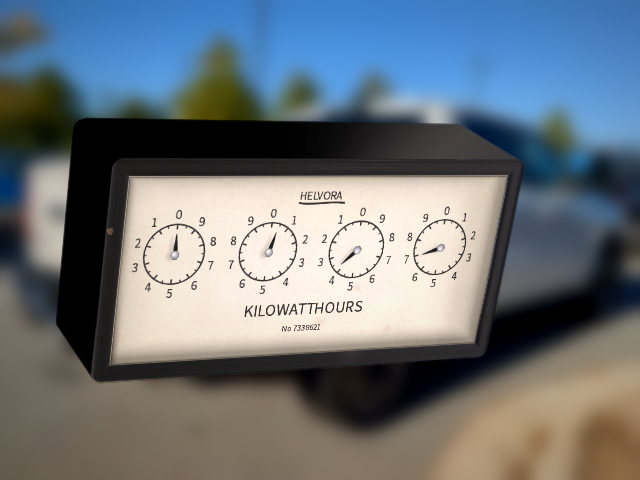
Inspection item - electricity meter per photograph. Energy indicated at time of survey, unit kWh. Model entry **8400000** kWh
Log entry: **37** kWh
